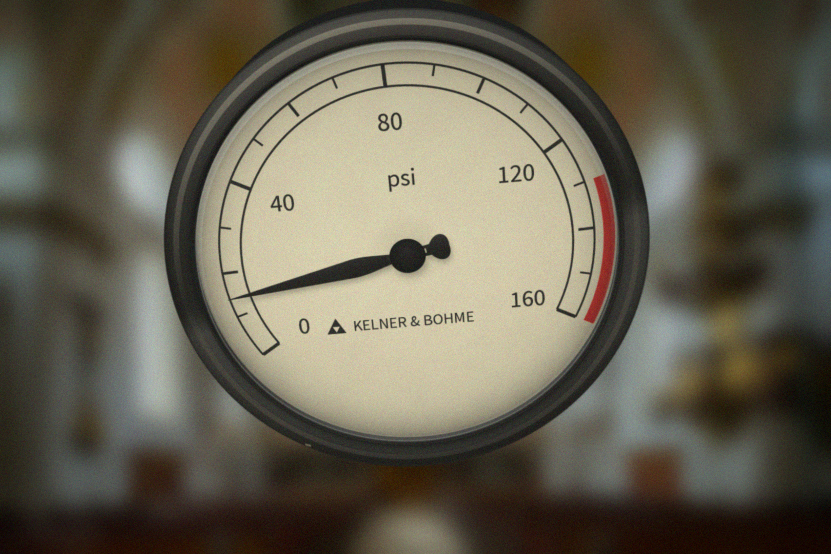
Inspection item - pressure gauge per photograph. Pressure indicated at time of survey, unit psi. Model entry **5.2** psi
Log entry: **15** psi
